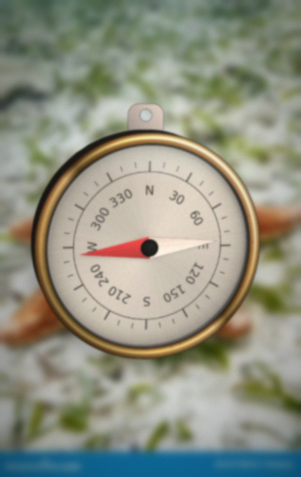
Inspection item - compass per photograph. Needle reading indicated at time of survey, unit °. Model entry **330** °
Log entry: **265** °
